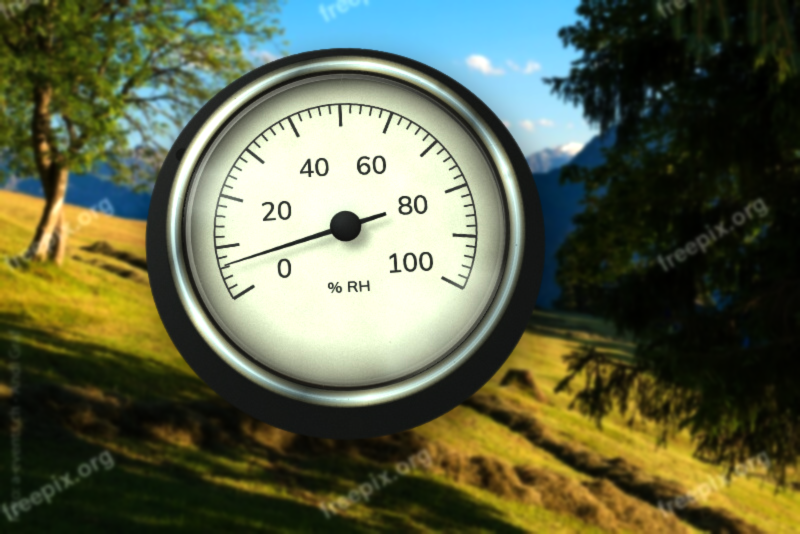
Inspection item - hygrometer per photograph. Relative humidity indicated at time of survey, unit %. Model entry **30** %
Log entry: **6** %
